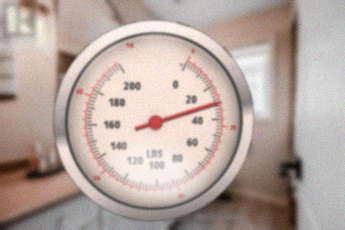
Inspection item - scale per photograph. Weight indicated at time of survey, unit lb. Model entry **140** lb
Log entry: **30** lb
